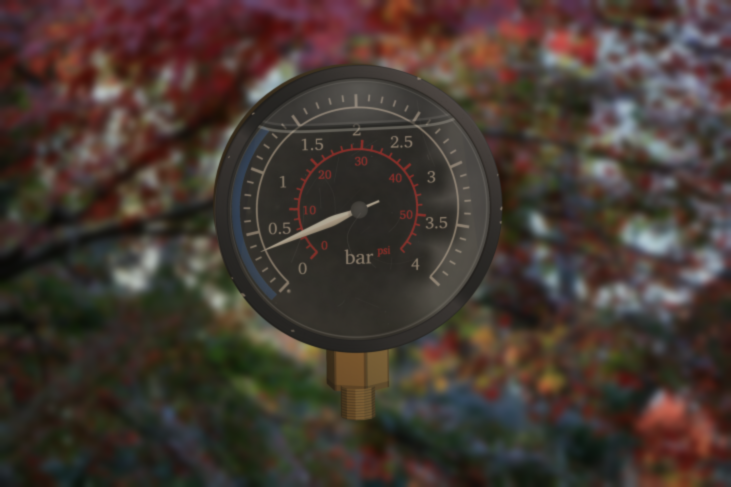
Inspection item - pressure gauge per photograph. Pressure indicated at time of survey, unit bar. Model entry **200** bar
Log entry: **0.35** bar
